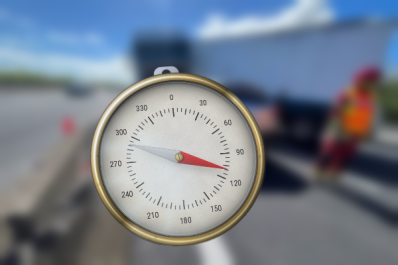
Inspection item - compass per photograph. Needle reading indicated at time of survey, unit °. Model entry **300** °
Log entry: **110** °
